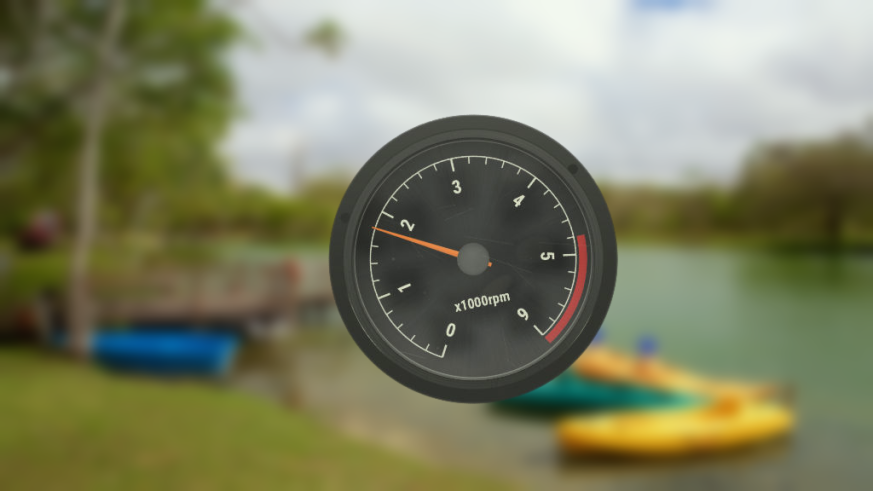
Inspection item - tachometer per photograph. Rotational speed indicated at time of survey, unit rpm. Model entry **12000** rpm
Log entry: **1800** rpm
